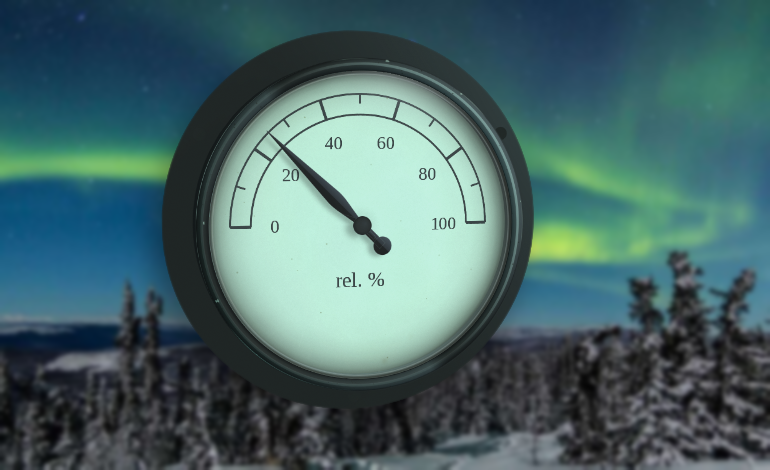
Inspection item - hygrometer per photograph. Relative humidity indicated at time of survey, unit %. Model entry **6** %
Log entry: **25** %
